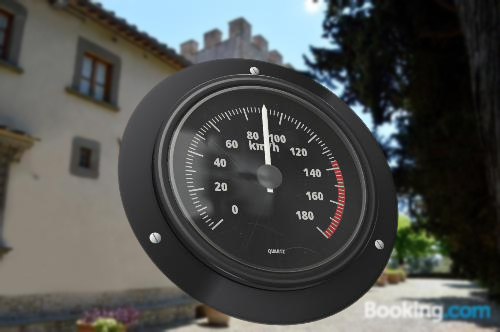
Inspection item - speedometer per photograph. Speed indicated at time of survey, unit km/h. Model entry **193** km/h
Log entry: **90** km/h
